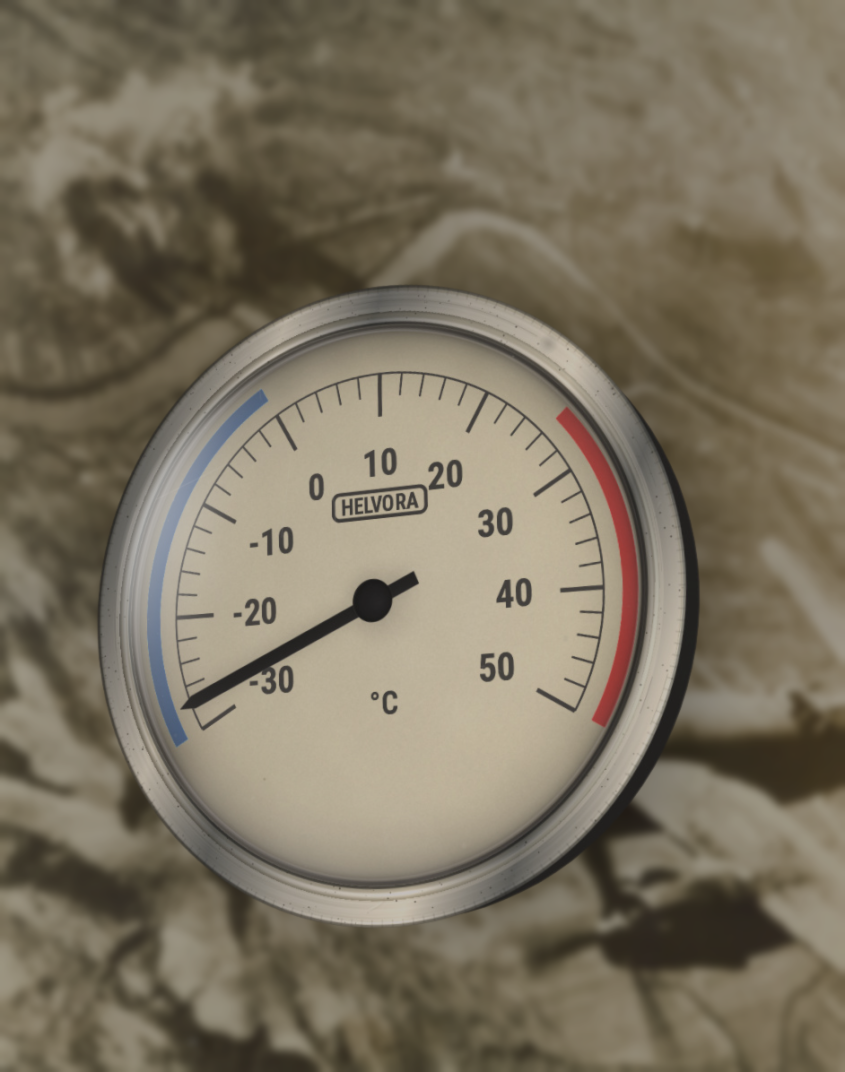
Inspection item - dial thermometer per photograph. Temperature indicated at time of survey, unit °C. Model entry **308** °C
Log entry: **-28** °C
